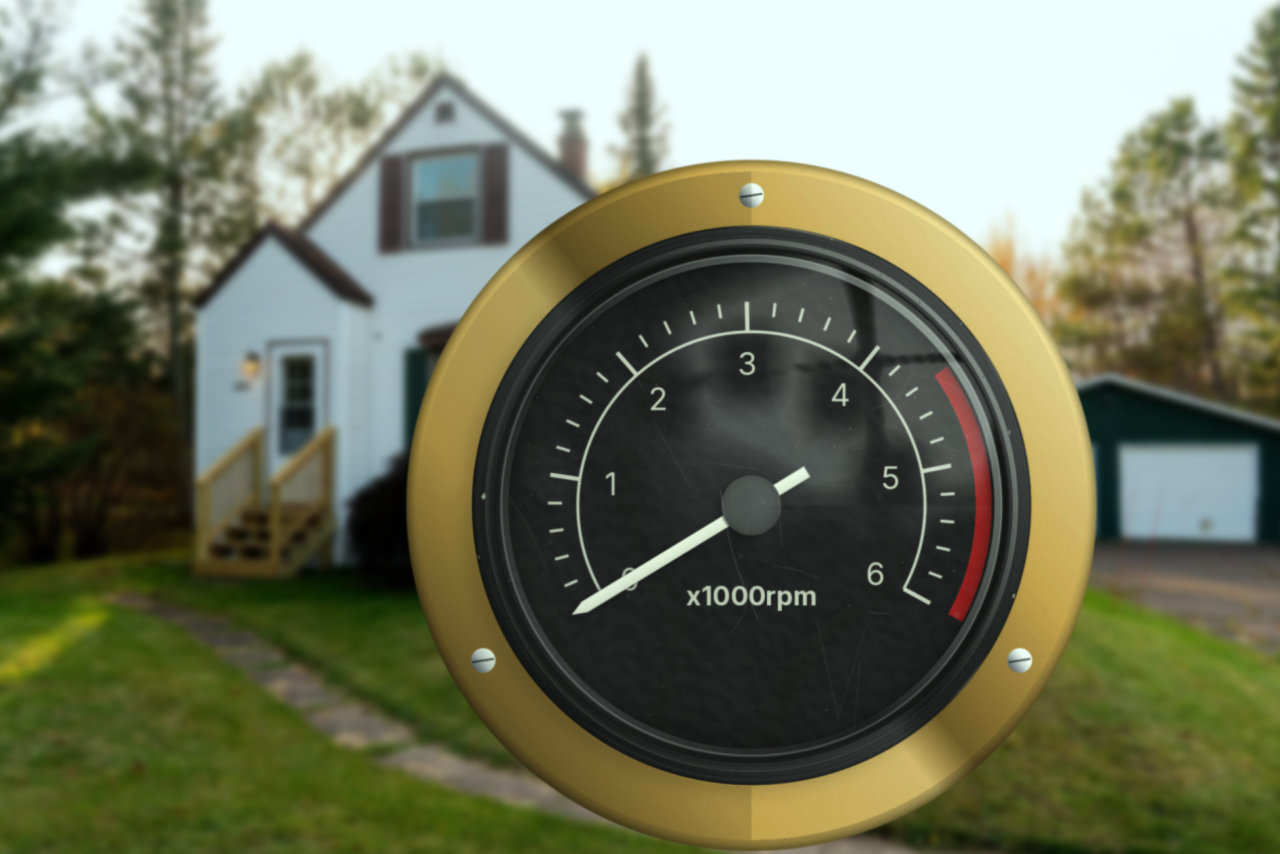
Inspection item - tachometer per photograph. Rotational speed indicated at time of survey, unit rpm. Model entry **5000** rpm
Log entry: **0** rpm
